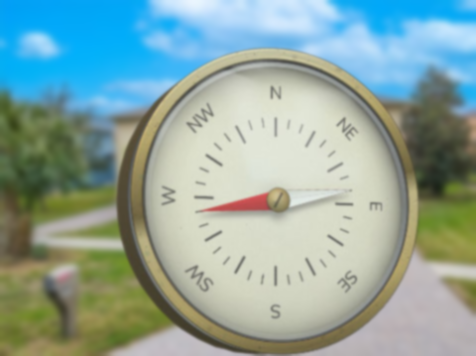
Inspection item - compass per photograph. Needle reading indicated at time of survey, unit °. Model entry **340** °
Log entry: **260** °
